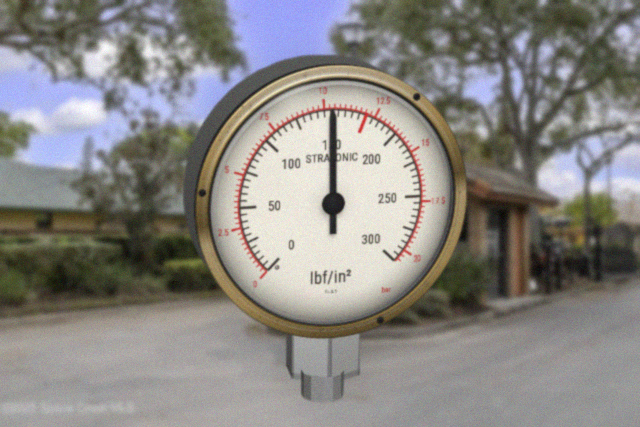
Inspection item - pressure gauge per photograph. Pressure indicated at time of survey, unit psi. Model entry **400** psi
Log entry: **150** psi
